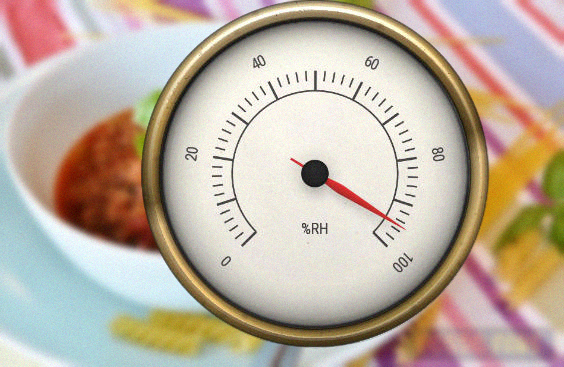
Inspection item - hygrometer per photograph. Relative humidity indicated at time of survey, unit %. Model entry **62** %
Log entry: **95** %
